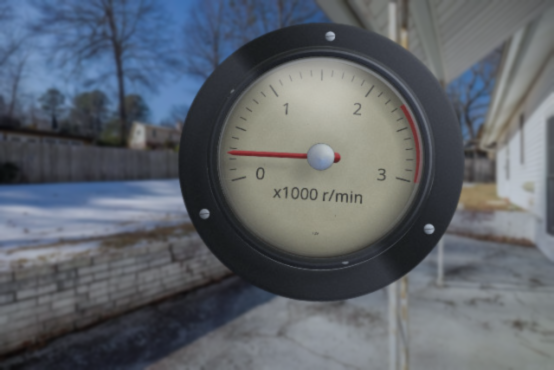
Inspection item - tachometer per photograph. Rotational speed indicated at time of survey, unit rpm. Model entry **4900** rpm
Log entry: **250** rpm
